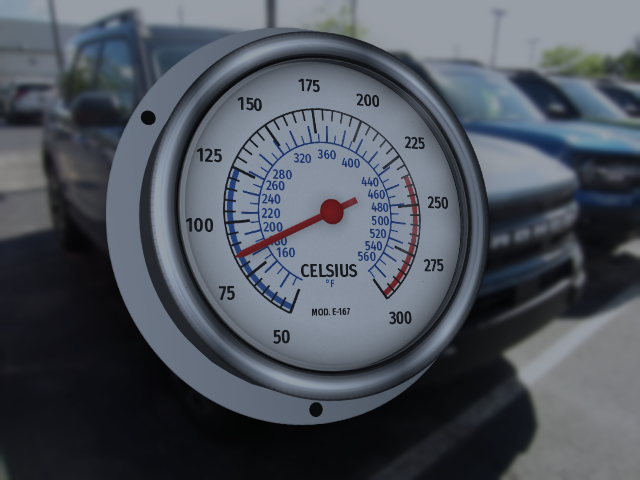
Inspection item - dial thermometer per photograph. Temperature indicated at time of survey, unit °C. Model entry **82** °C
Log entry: **85** °C
